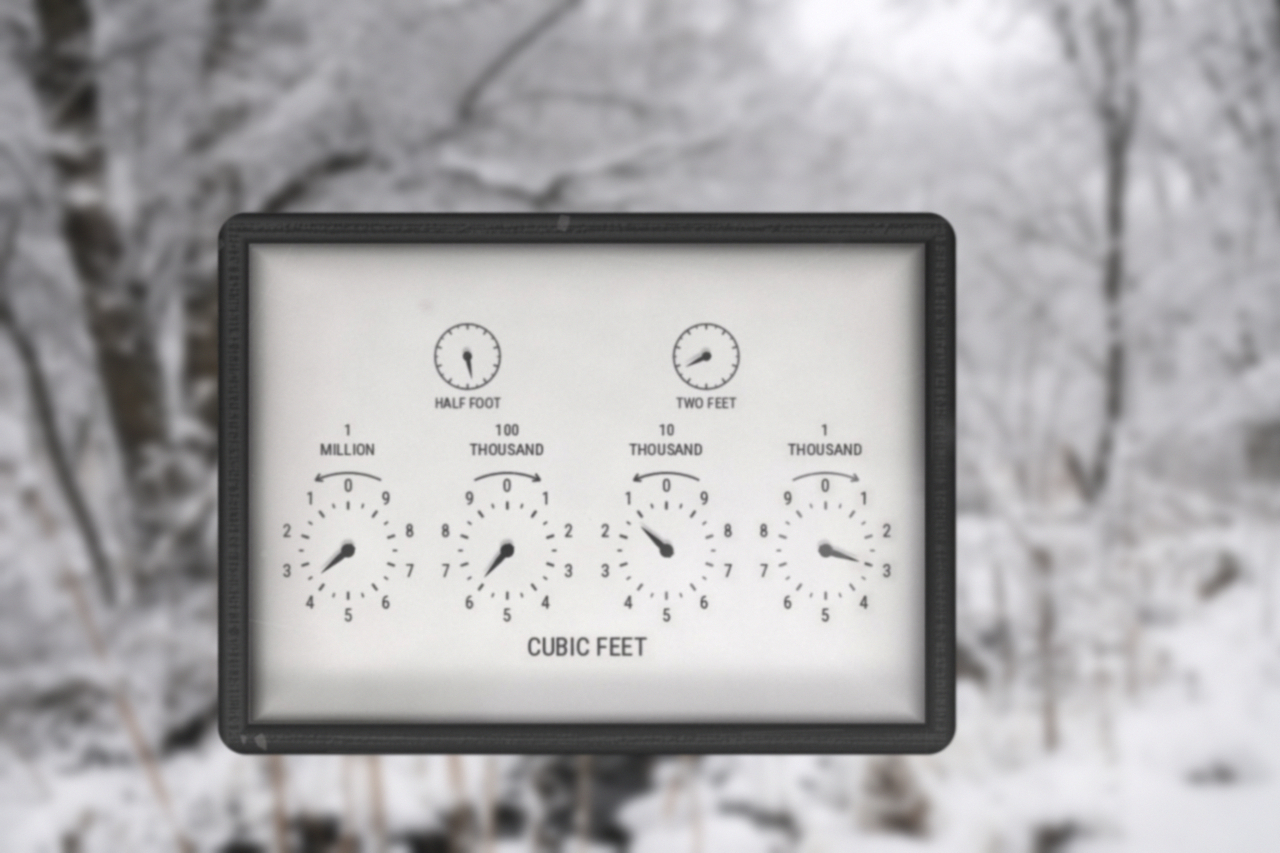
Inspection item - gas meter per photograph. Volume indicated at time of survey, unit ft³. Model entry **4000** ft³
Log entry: **361300** ft³
